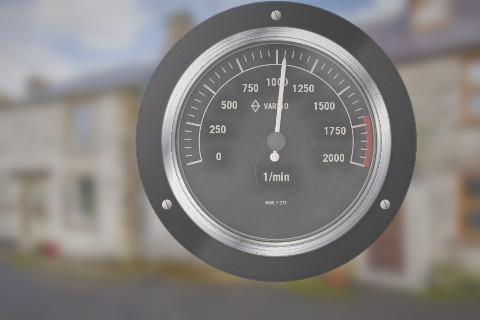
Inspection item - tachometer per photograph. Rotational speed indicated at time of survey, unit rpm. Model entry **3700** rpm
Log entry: **1050** rpm
